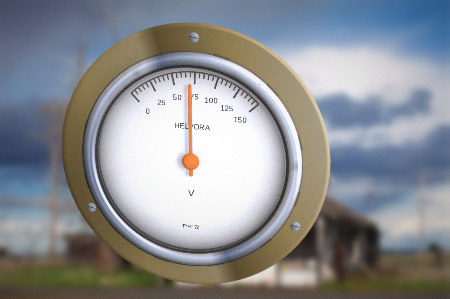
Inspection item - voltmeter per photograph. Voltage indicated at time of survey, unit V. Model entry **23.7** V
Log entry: **70** V
